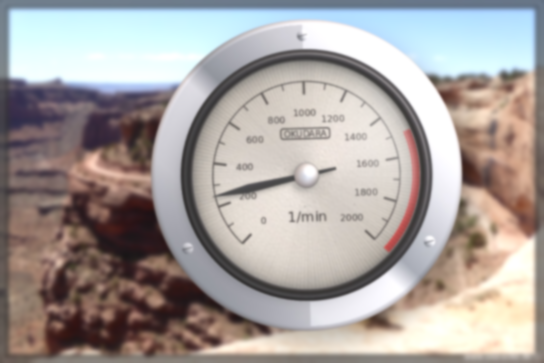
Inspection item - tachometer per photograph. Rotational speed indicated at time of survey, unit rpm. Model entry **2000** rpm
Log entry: **250** rpm
